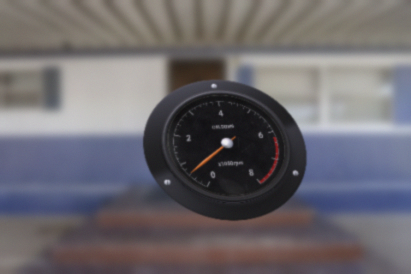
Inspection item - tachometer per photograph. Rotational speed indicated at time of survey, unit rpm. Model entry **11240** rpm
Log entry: **600** rpm
